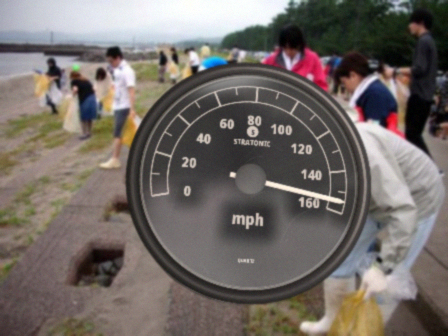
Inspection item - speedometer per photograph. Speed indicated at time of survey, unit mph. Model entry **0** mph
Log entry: **155** mph
